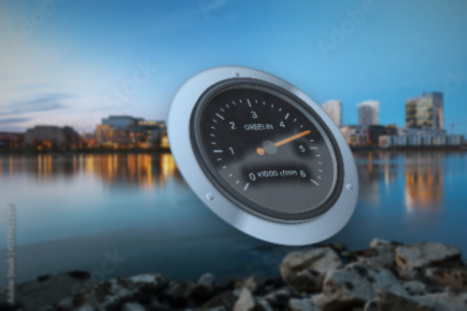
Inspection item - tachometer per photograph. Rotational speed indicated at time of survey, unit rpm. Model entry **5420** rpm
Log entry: **4600** rpm
